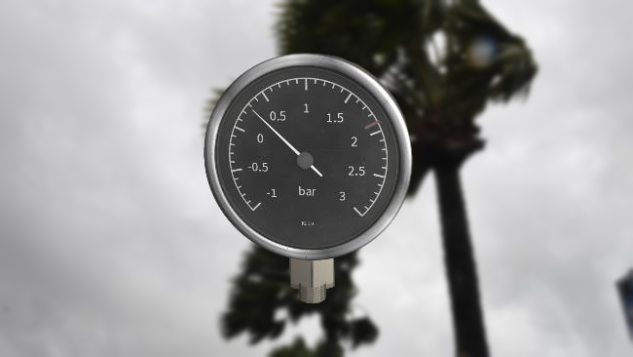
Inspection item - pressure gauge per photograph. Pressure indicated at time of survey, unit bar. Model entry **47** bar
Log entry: **0.3** bar
